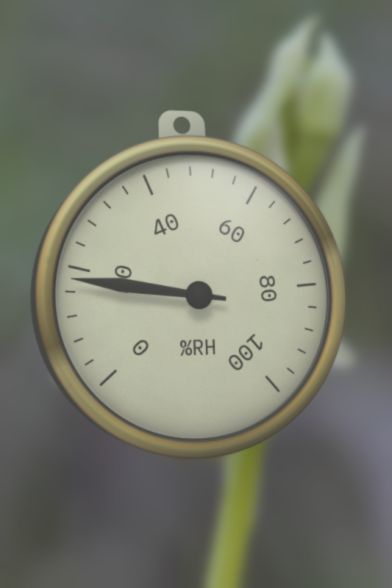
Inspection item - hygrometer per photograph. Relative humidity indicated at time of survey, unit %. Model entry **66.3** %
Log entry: **18** %
